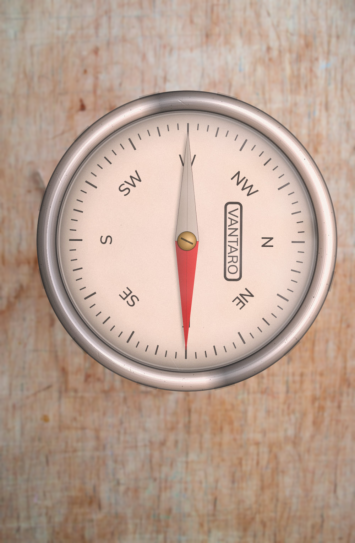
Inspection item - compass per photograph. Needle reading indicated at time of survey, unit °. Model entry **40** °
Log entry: **90** °
